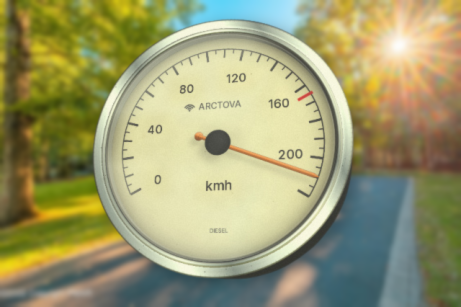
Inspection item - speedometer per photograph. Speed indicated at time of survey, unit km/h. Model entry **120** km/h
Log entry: **210** km/h
